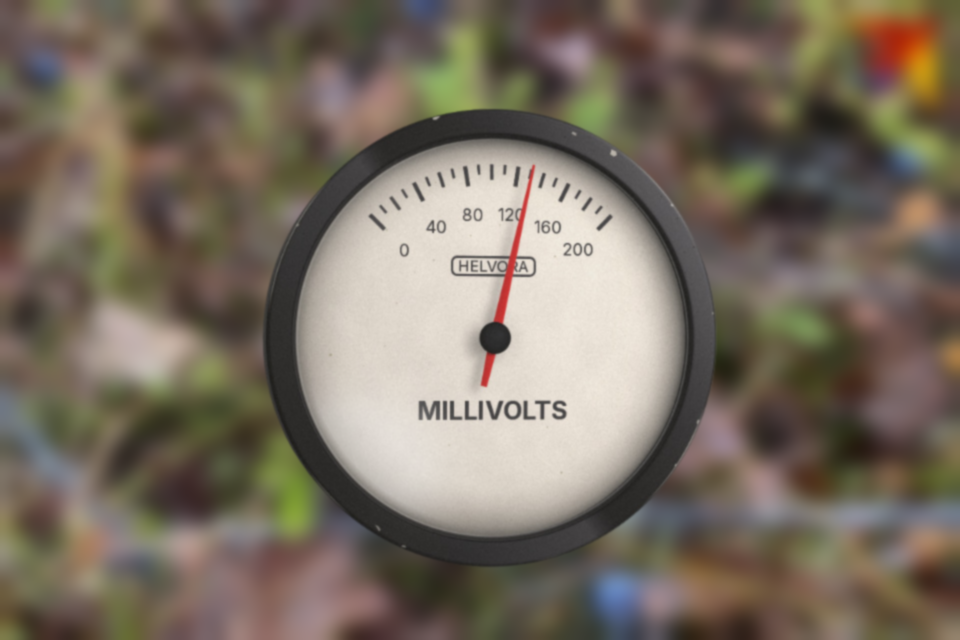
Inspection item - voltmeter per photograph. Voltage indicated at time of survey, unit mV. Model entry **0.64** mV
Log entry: **130** mV
